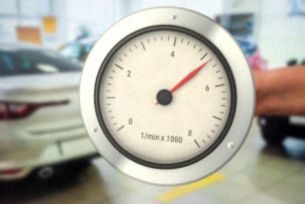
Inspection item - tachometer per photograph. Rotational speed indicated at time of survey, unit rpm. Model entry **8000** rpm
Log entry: **5200** rpm
